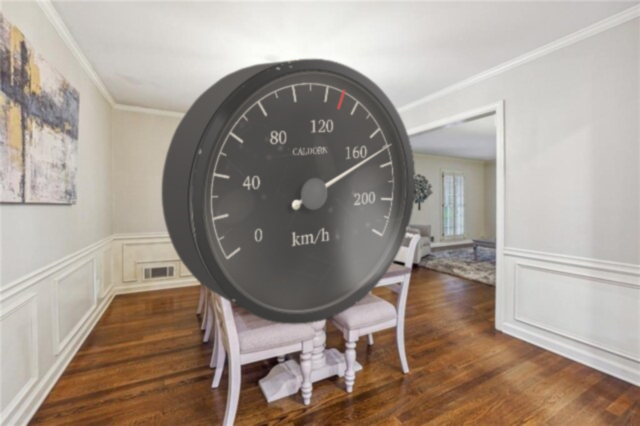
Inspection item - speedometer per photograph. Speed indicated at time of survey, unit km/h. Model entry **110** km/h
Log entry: **170** km/h
